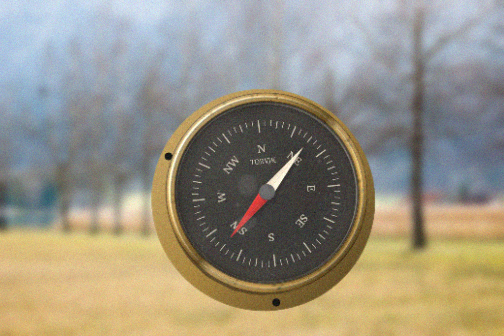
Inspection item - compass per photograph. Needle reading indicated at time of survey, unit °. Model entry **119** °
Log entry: **225** °
